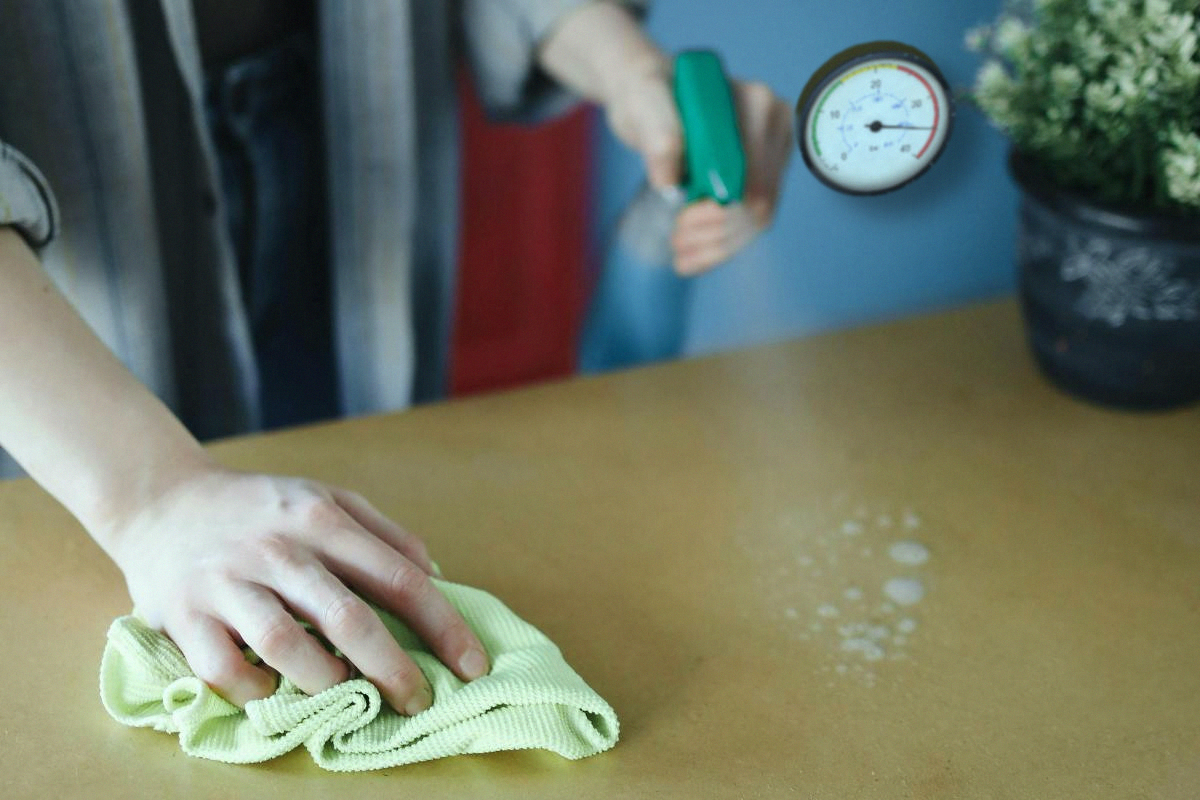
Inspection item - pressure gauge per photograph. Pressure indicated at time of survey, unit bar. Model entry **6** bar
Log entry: **35** bar
